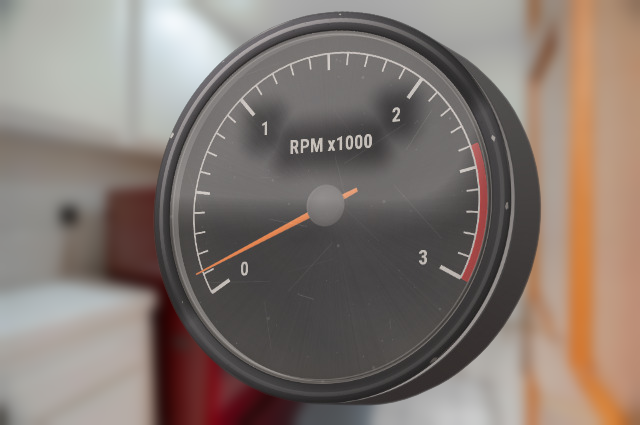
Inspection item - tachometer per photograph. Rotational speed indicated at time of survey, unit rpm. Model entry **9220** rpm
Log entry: **100** rpm
